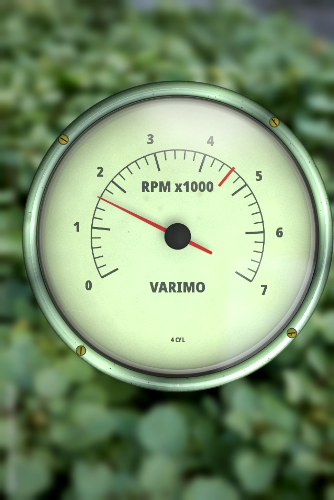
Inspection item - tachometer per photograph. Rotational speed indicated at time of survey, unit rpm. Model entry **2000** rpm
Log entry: **1600** rpm
